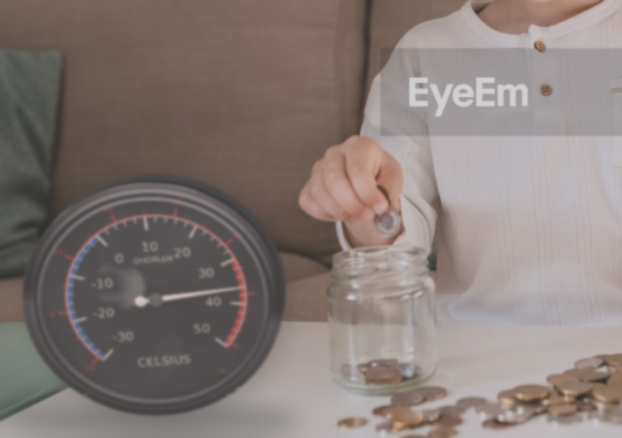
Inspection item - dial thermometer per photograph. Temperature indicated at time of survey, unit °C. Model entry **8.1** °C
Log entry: **36** °C
